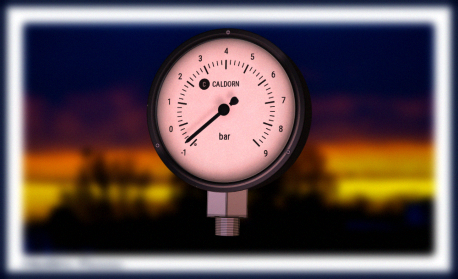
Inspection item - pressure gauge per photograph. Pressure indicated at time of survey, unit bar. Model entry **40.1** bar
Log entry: **-0.8** bar
